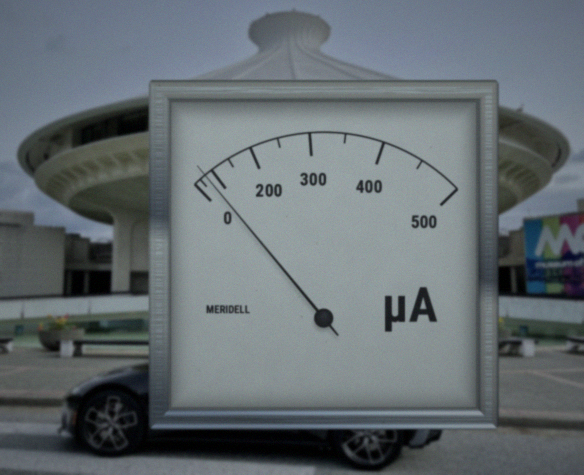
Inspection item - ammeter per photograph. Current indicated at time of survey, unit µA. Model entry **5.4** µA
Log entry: **75** µA
